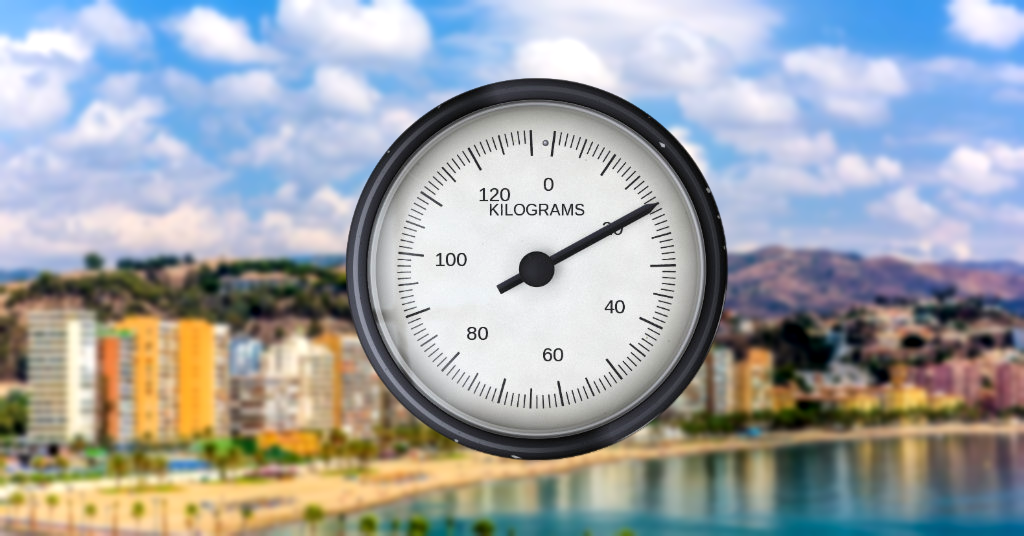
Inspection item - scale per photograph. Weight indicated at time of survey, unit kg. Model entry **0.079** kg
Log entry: **20** kg
